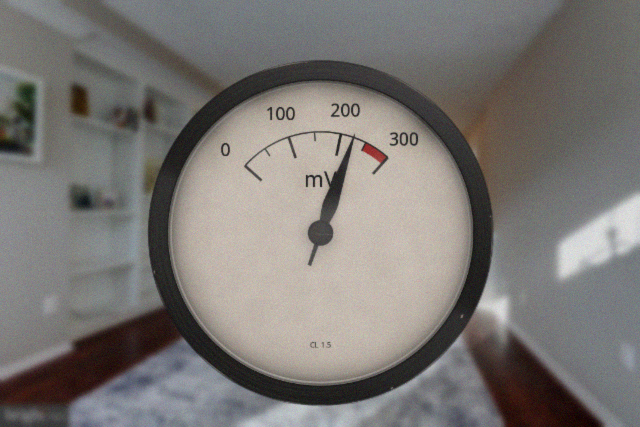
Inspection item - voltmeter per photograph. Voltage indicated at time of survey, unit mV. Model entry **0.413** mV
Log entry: **225** mV
